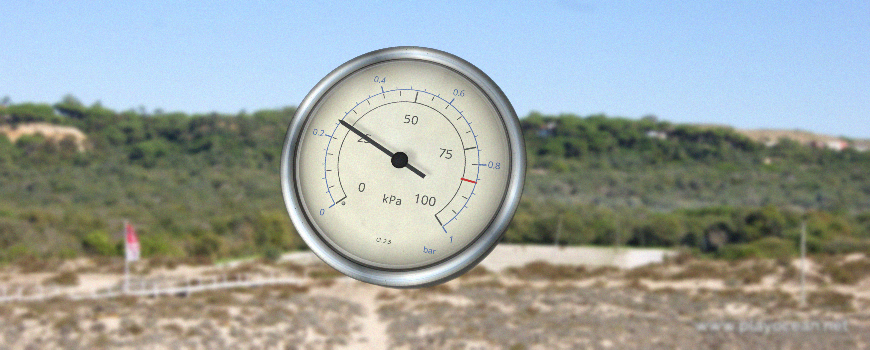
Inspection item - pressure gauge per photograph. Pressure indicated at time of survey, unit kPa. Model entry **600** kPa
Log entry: **25** kPa
